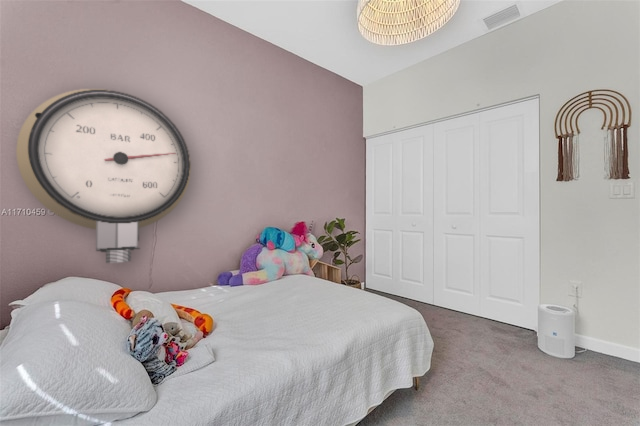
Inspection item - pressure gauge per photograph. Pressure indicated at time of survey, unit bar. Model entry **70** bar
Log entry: **475** bar
